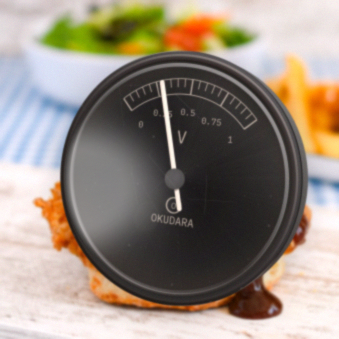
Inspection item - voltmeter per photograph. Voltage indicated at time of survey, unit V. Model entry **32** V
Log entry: **0.3** V
